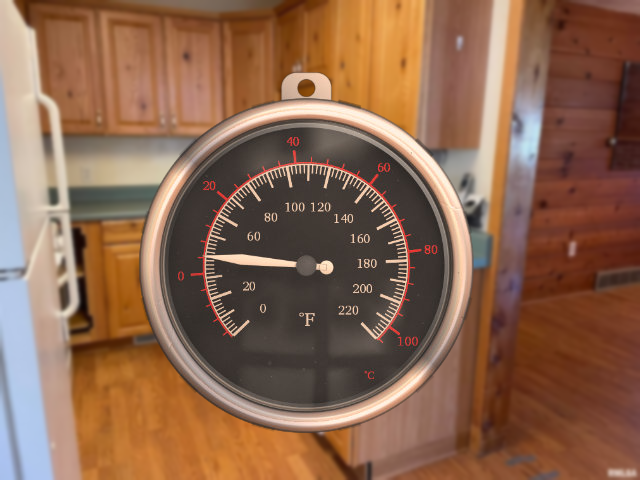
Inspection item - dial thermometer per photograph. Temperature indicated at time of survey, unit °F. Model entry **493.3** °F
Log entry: **40** °F
